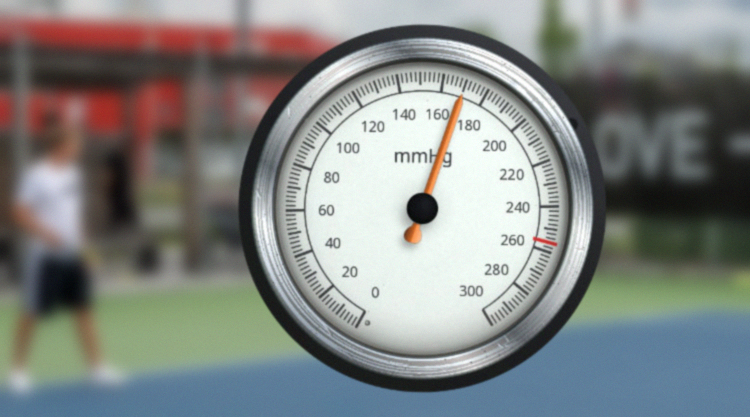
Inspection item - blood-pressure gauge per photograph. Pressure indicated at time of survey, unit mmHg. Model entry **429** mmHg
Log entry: **170** mmHg
